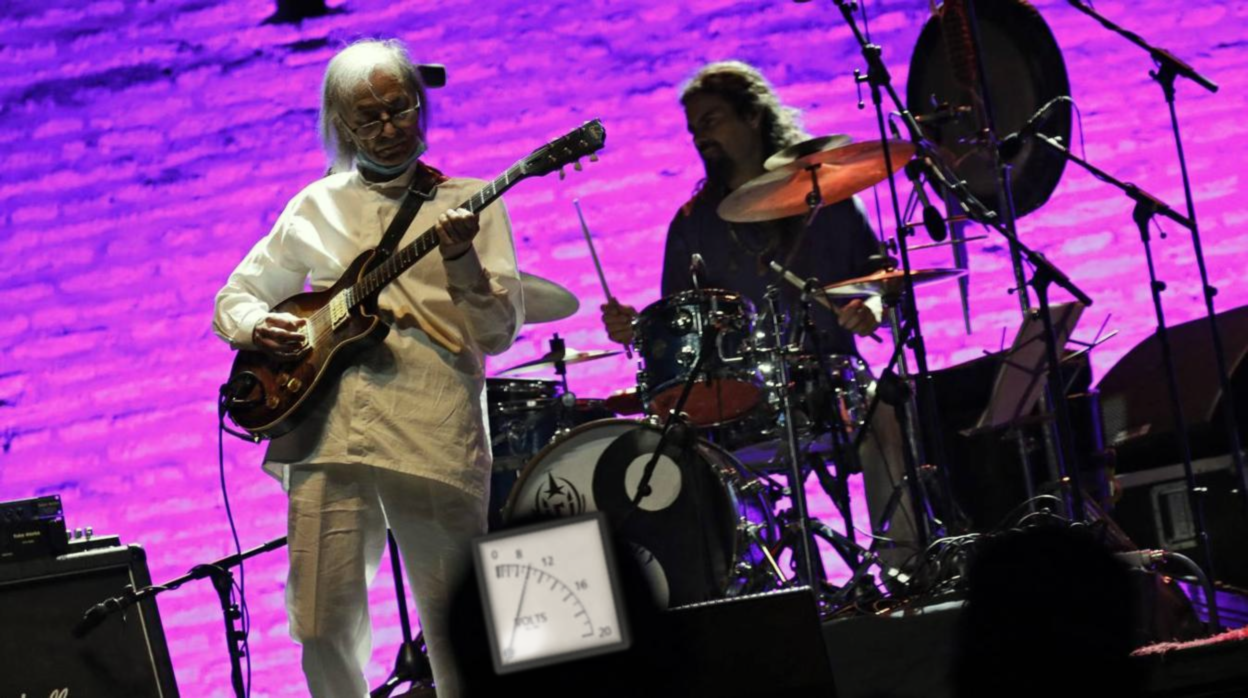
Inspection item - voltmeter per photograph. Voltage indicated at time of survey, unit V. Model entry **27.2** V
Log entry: **10** V
